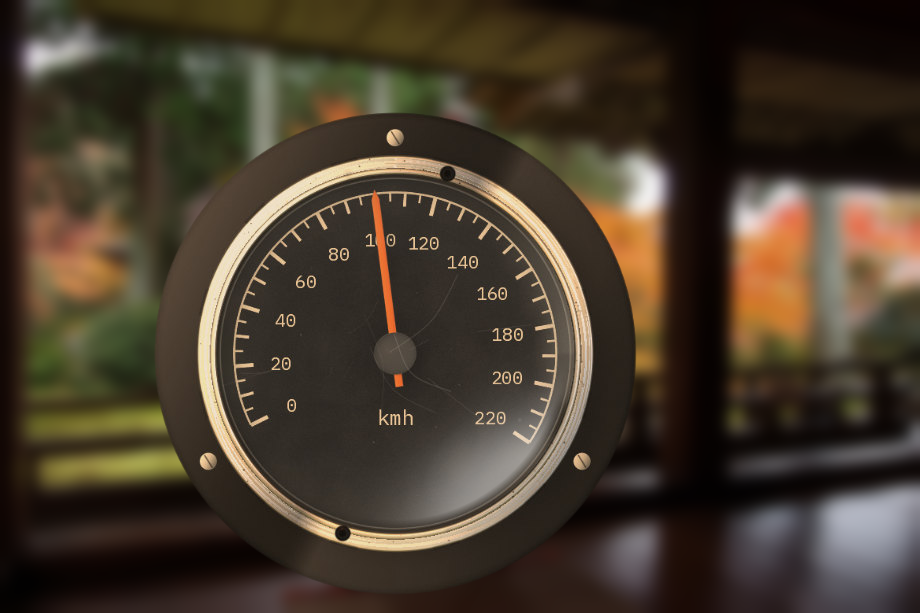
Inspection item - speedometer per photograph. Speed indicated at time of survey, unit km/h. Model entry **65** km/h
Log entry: **100** km/h
